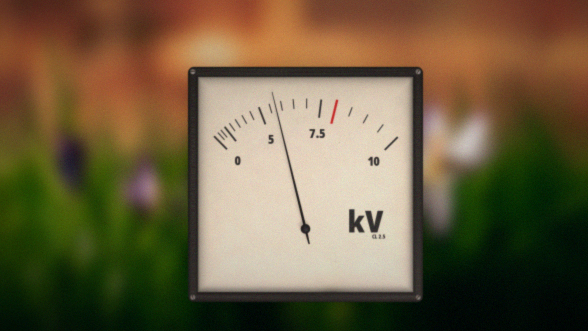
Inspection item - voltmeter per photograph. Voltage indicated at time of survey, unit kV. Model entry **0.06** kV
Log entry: **5.75** kV
